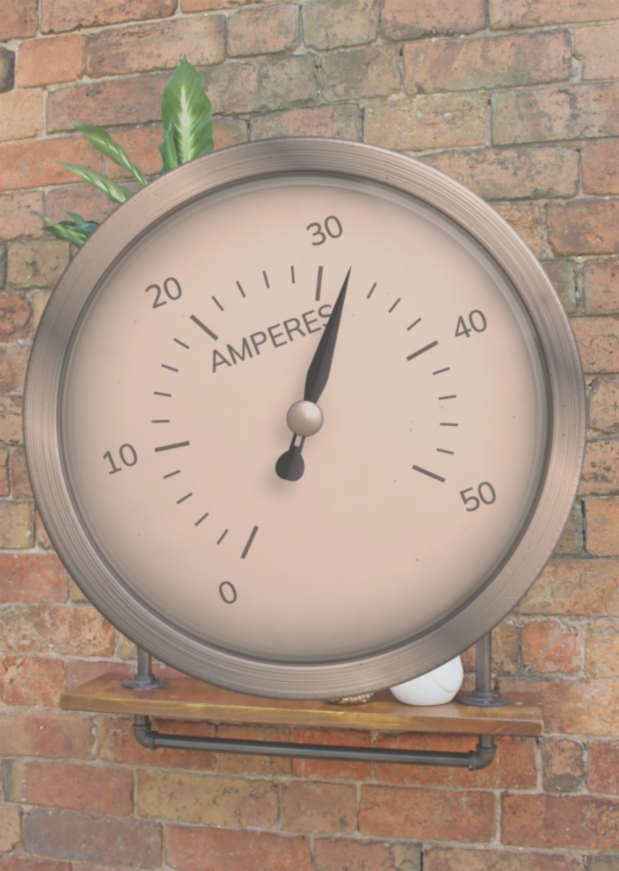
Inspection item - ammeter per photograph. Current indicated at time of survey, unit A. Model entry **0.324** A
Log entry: **32** A
